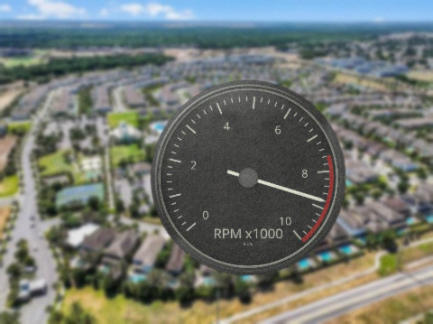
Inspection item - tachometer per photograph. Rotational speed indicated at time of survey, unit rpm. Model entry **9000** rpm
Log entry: **8800** rpm
